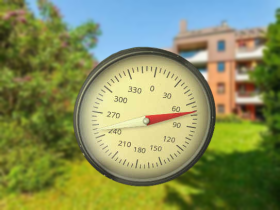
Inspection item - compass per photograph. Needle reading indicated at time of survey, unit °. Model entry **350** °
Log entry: **70** °
